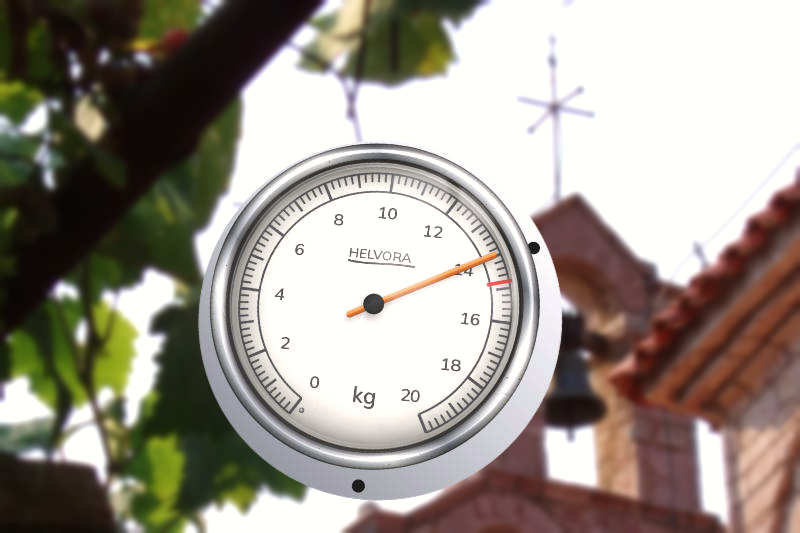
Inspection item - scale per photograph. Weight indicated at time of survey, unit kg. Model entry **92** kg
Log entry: **14** kg
